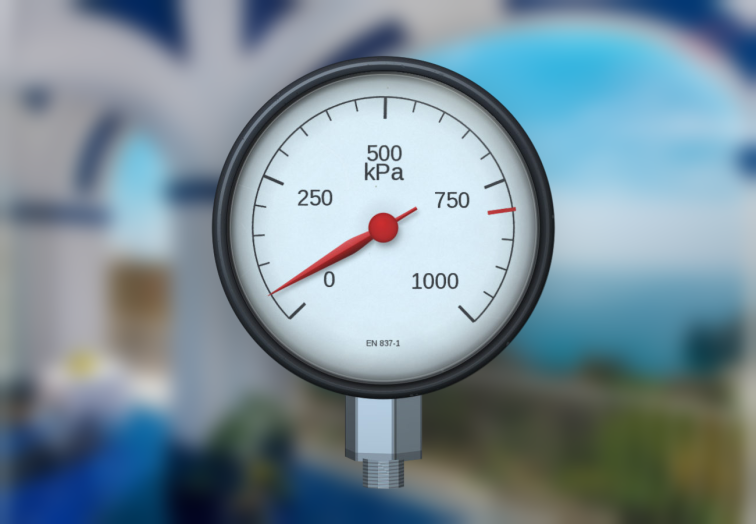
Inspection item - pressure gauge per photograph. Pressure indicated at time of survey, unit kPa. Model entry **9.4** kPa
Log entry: **50** kPa
